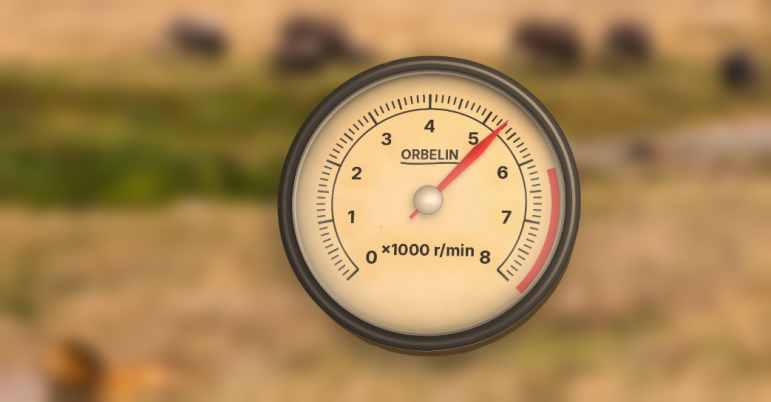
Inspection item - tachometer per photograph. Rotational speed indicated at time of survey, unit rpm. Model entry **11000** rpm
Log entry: **5300** rpm
